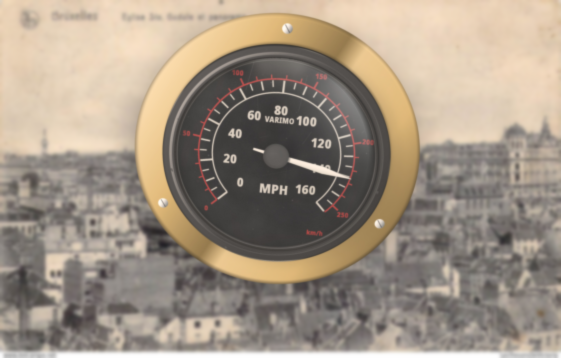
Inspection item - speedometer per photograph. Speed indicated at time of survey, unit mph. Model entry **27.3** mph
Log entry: **140** mph
